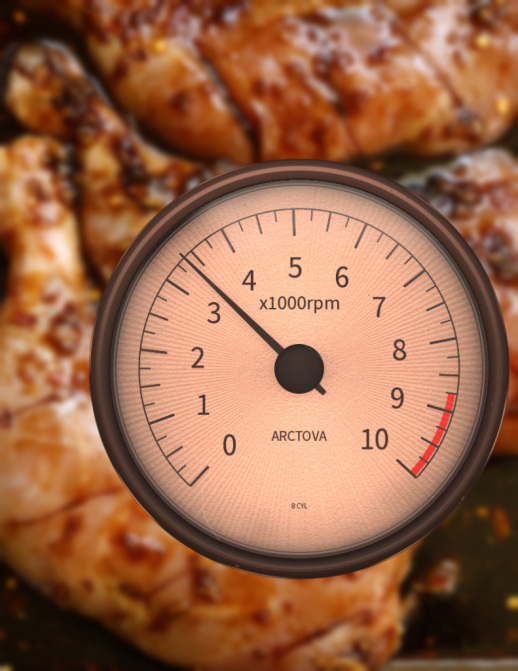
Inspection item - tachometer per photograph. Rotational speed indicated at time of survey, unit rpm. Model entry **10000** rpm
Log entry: **3375** rpm
